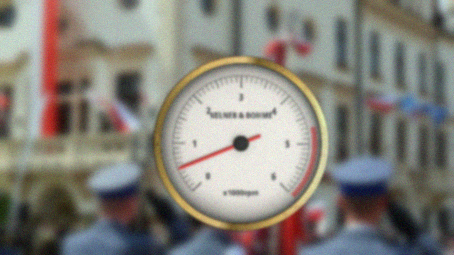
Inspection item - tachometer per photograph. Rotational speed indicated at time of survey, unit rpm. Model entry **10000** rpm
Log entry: **500** rpm
